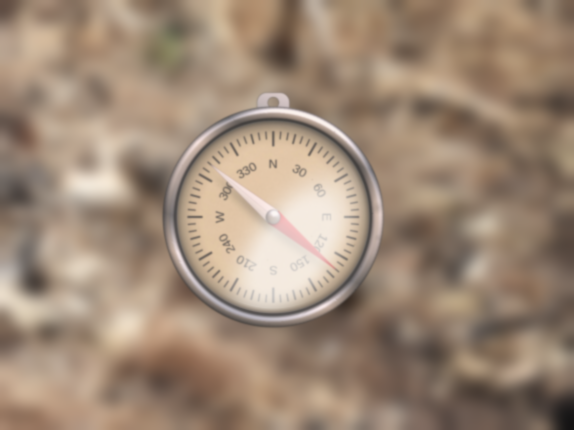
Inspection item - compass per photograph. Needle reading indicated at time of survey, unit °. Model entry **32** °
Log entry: **130** °
